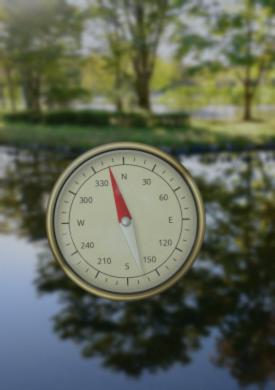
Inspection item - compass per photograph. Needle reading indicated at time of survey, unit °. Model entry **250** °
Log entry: **345** °
